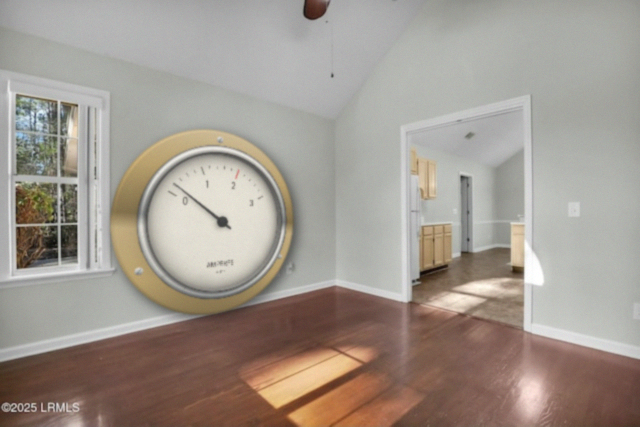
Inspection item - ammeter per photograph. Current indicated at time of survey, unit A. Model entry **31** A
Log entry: **0.2** A
